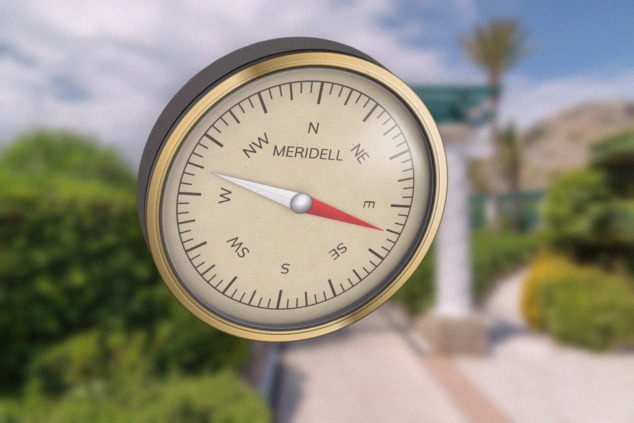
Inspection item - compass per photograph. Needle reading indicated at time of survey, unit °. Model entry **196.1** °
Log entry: **105** °
